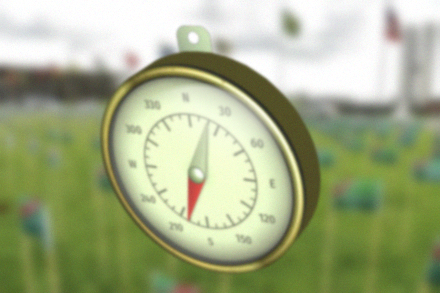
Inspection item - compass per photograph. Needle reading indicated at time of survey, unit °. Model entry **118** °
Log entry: **200** °
